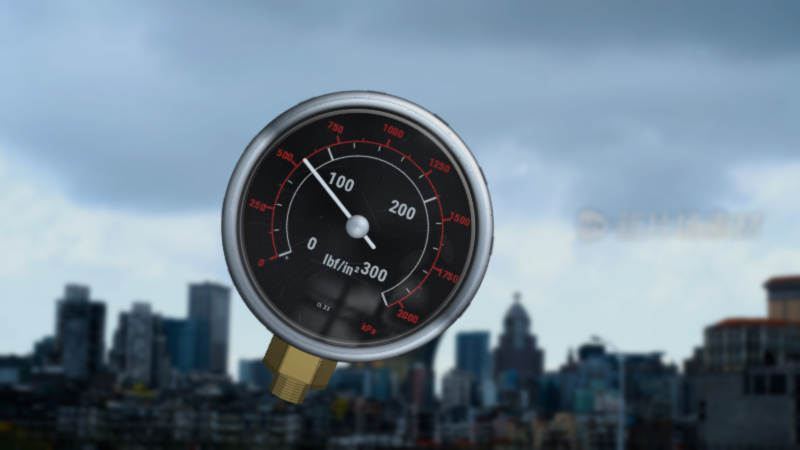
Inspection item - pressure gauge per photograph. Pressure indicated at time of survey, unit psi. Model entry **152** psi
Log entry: **80** psi
